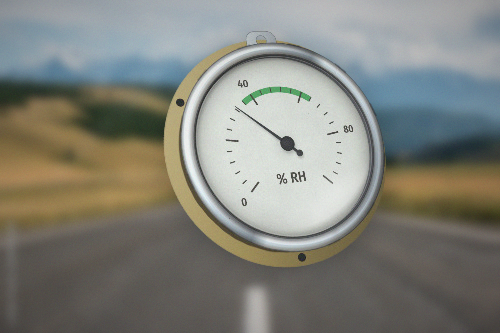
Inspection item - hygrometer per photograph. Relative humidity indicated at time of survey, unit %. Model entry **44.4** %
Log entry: **32** %
